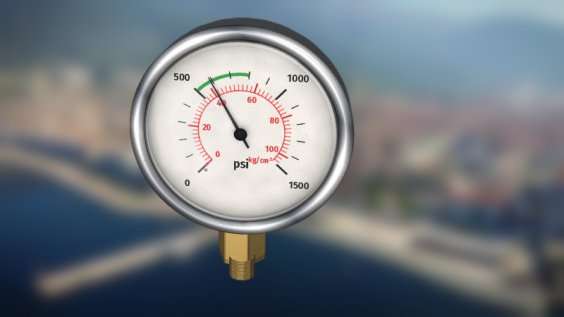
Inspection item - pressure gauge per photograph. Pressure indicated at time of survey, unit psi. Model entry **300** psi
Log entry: **600** psi
